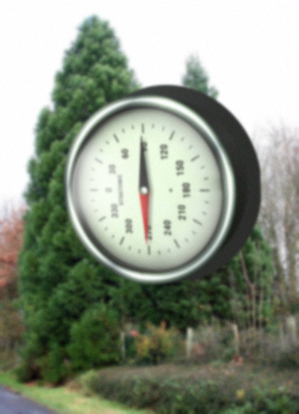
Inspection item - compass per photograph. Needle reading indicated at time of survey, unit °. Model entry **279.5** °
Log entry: **270** °
